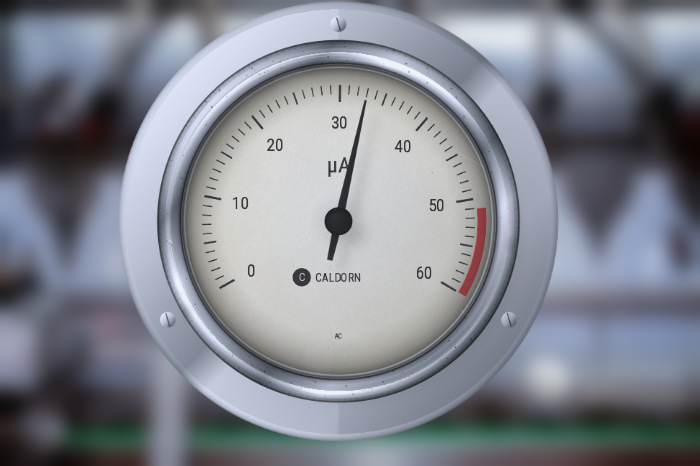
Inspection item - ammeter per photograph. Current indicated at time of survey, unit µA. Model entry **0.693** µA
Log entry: **33** µA
